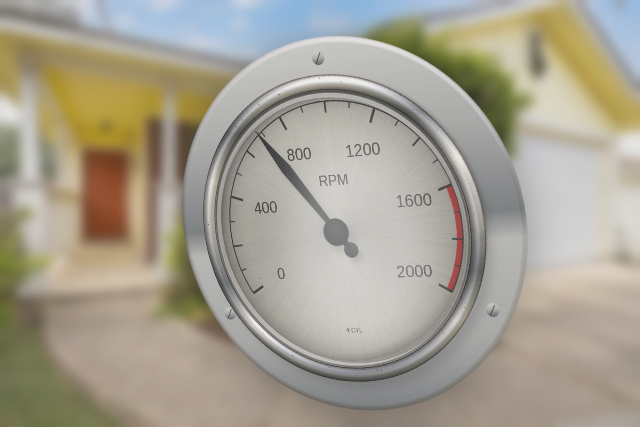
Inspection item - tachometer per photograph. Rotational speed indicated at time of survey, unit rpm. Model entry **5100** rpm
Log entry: **700** rpm
